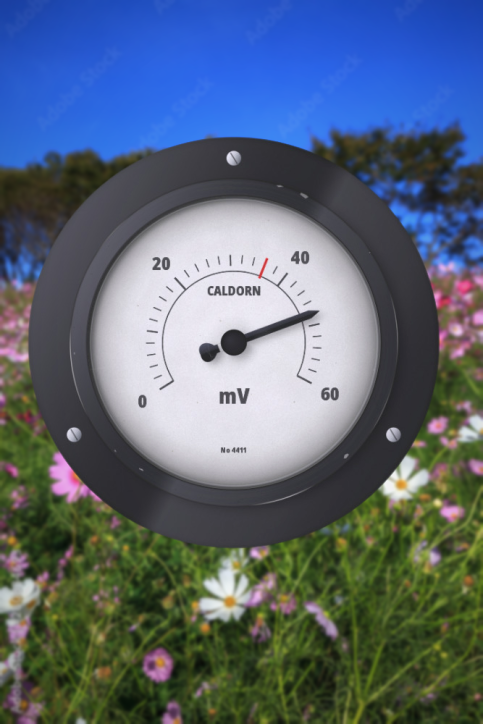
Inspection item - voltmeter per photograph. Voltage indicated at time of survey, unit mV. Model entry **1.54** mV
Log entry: **48** mV
